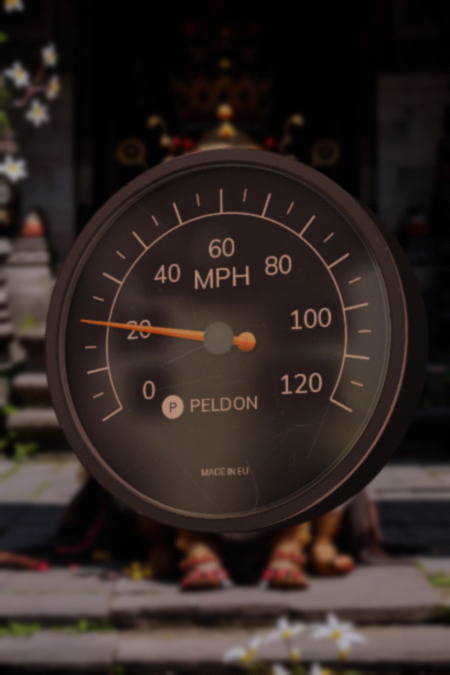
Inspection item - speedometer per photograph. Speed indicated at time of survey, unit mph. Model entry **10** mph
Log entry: **20** mph
